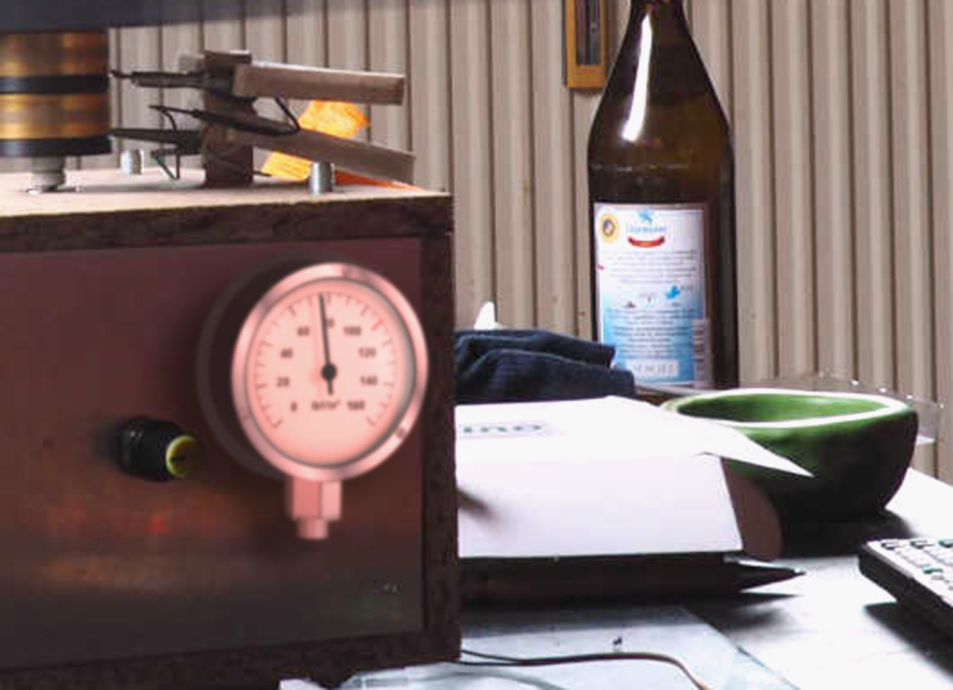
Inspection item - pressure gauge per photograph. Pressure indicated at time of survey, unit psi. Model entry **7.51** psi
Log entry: **75** psi
